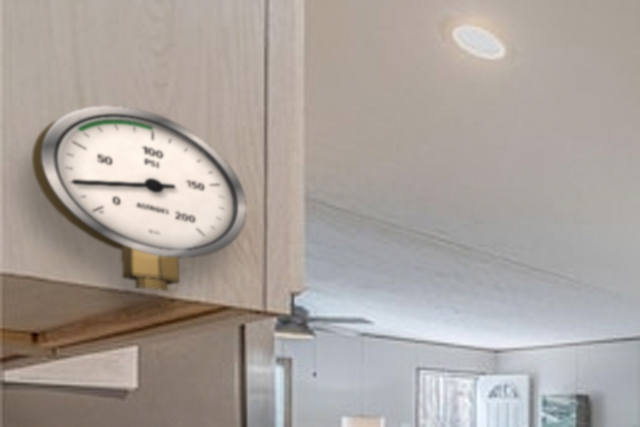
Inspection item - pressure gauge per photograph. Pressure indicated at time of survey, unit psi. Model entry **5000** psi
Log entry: **20** psi
